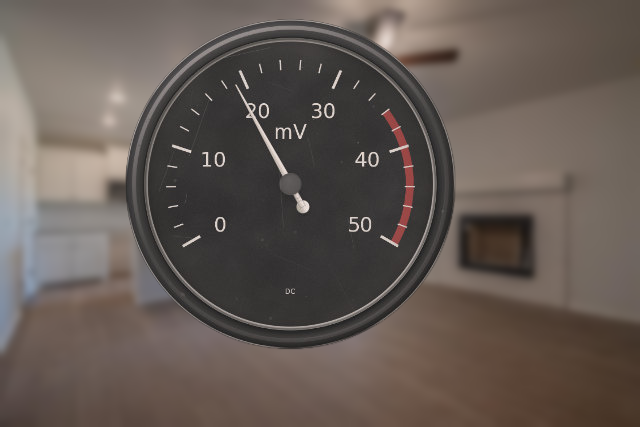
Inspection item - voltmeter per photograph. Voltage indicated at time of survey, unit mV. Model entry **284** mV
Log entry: **19** mV
